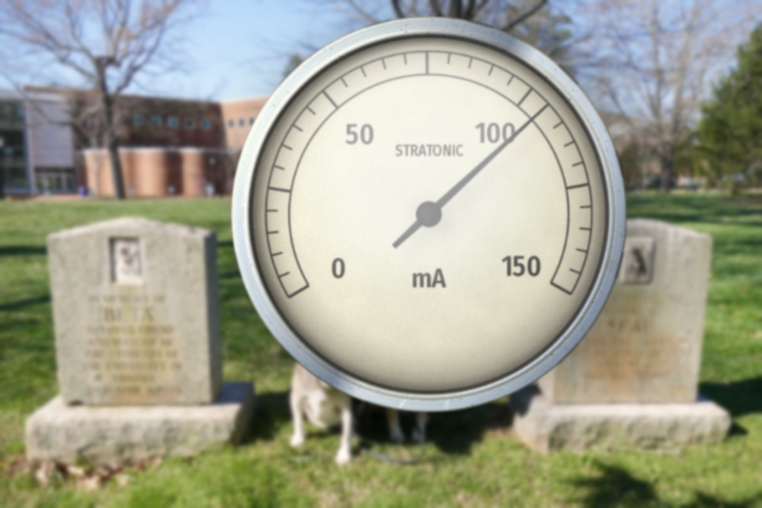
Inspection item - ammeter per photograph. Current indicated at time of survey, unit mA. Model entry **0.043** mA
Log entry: **105** mA
